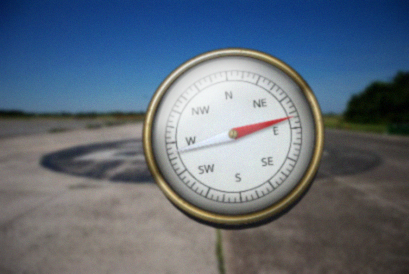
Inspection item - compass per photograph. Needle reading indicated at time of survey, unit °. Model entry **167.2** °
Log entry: **80** °
